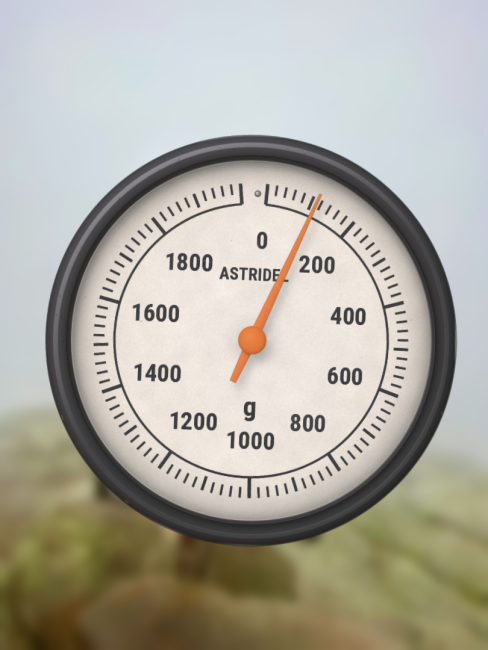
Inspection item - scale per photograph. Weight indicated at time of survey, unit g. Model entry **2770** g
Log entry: **110** g
